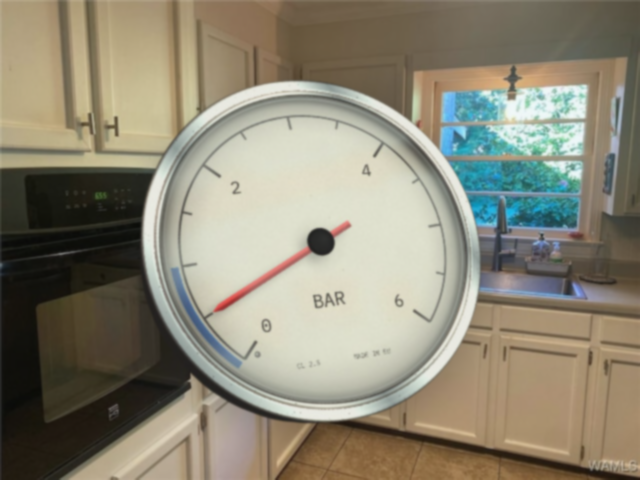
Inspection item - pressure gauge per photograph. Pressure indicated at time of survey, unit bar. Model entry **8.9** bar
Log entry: **0.5** bar
